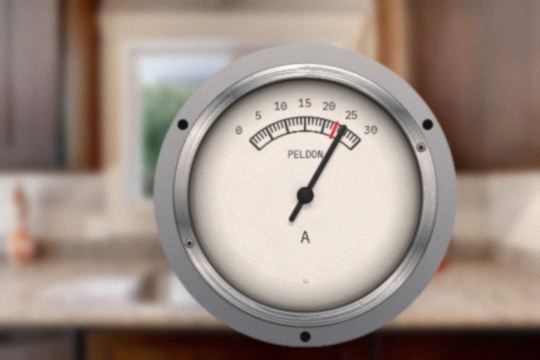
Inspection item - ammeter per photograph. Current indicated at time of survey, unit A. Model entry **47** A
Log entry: **25** A
